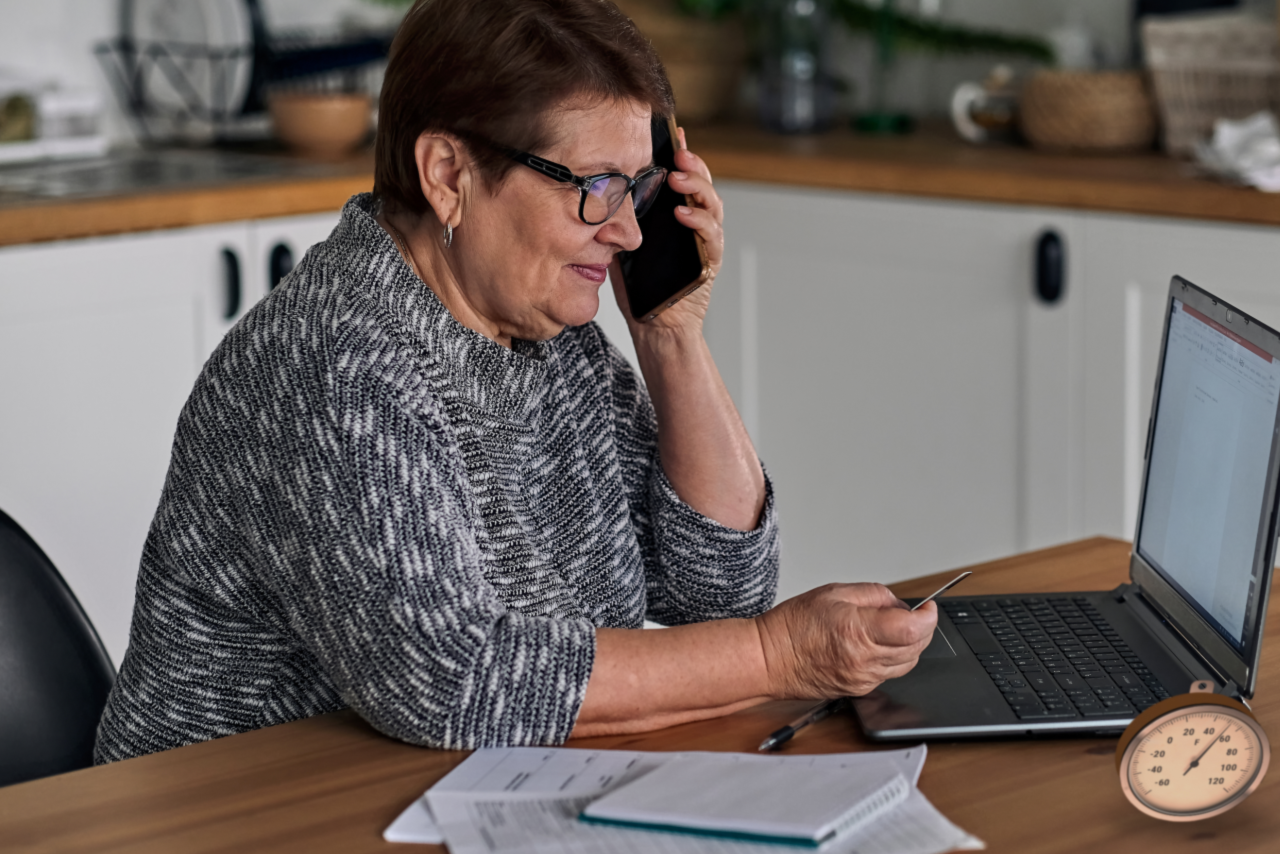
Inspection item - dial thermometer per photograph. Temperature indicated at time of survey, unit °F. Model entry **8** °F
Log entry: **50** °F
